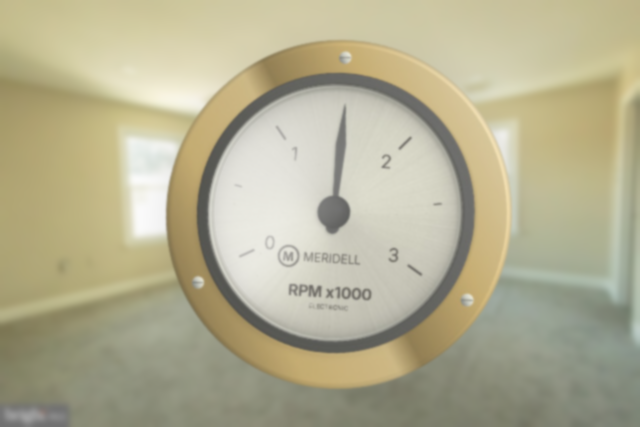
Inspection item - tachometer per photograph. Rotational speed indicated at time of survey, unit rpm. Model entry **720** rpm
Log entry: **1500** rpm
